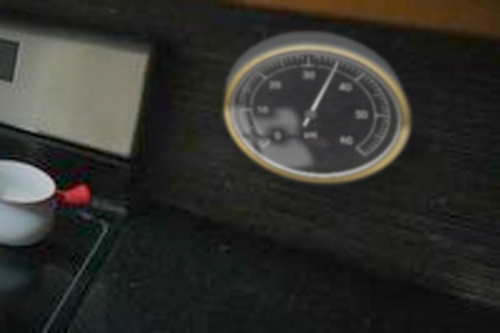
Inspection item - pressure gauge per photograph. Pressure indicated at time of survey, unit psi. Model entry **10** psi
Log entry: **35** psi
